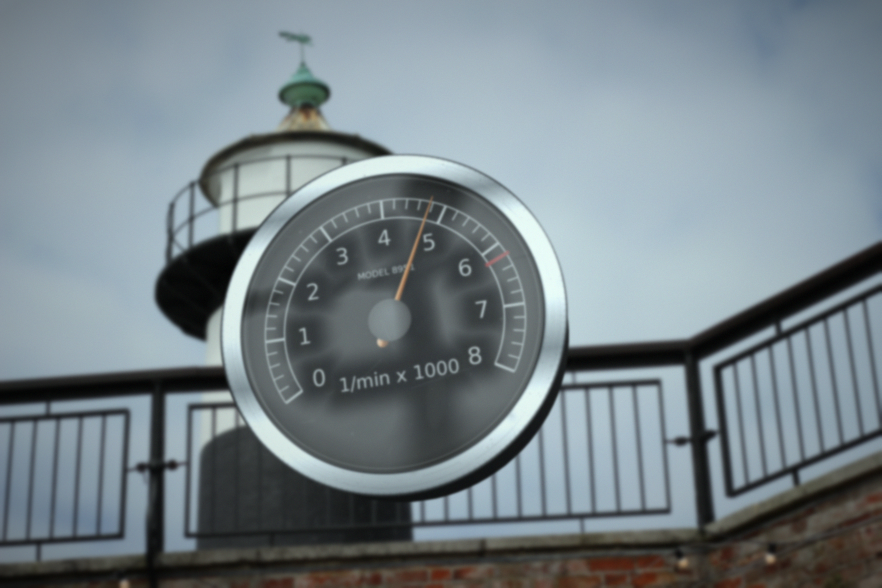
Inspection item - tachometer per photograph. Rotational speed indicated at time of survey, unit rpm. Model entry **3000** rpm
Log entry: **4800** rpm
